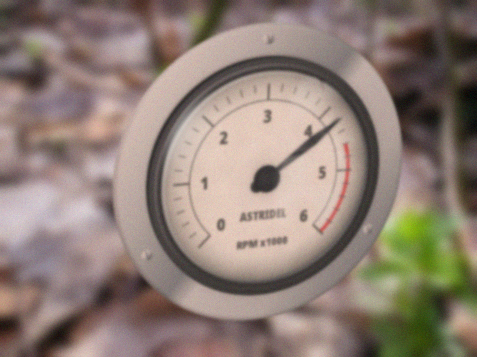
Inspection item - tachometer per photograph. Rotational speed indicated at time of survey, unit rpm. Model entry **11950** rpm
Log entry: **4200** rpm
